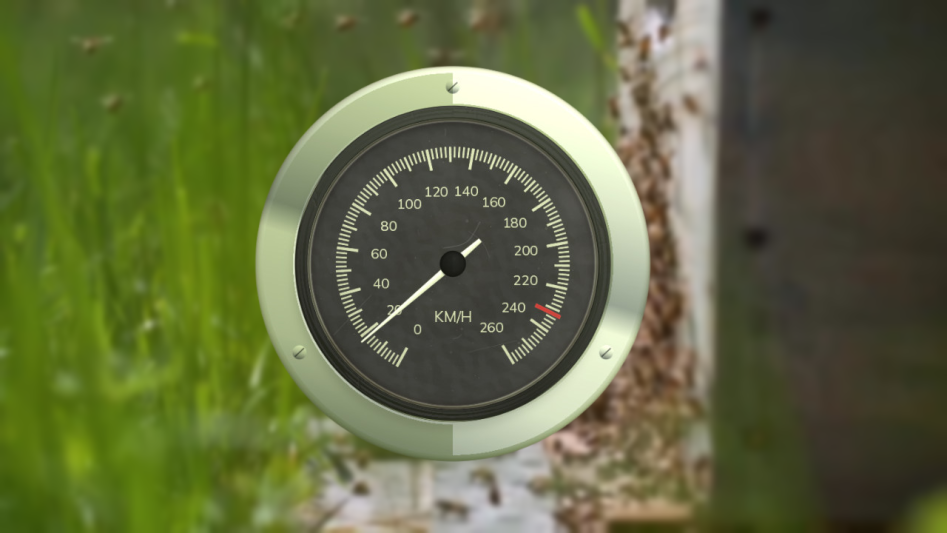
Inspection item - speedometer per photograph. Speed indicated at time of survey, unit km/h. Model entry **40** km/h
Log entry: **18** km/h
